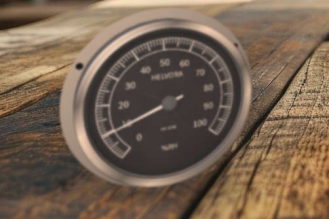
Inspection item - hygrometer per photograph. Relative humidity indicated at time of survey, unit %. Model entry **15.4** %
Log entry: **10** %
